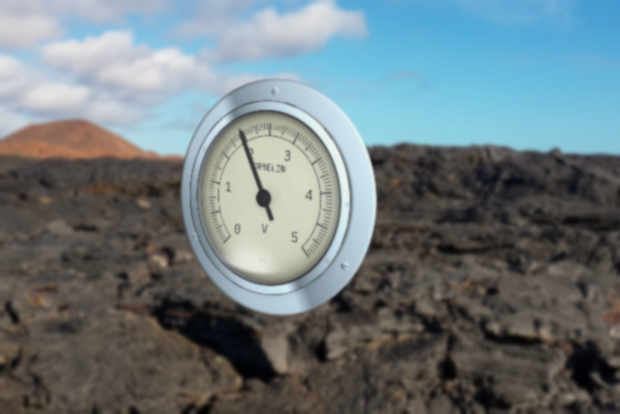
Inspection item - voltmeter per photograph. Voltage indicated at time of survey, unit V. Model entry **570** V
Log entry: **2** V
